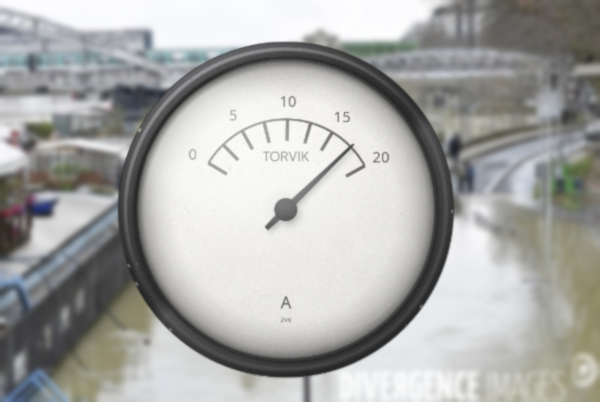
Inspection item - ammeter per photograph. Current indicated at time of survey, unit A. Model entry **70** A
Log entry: **17.5** A
